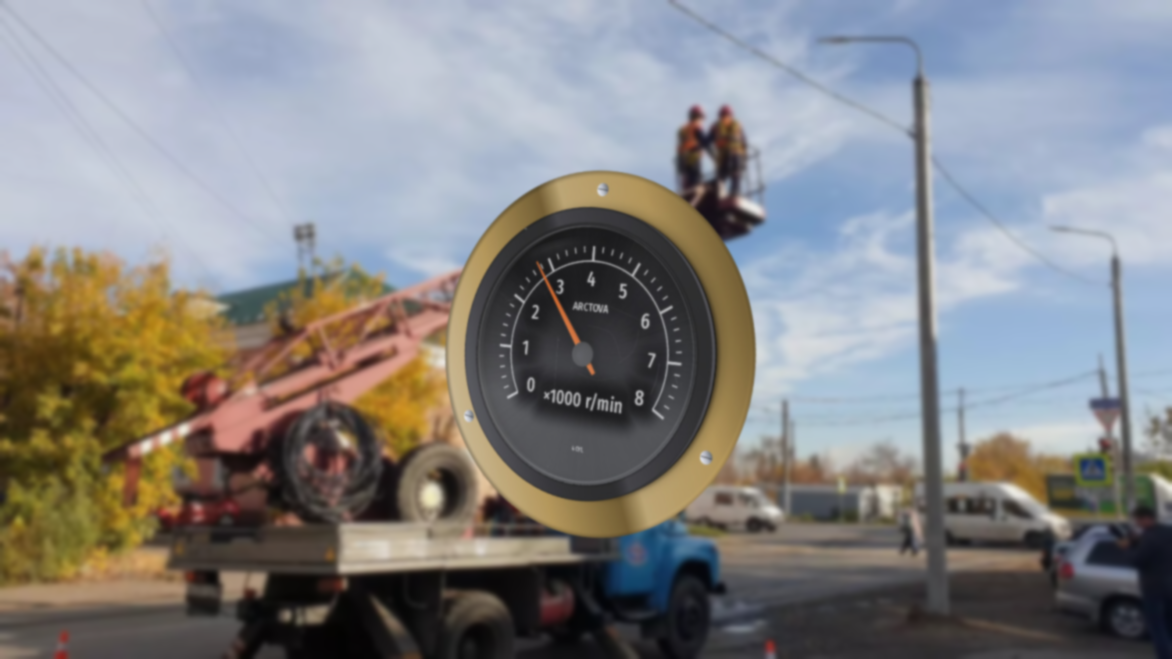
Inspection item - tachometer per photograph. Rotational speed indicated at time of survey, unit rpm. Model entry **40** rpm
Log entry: **2800** rpm
